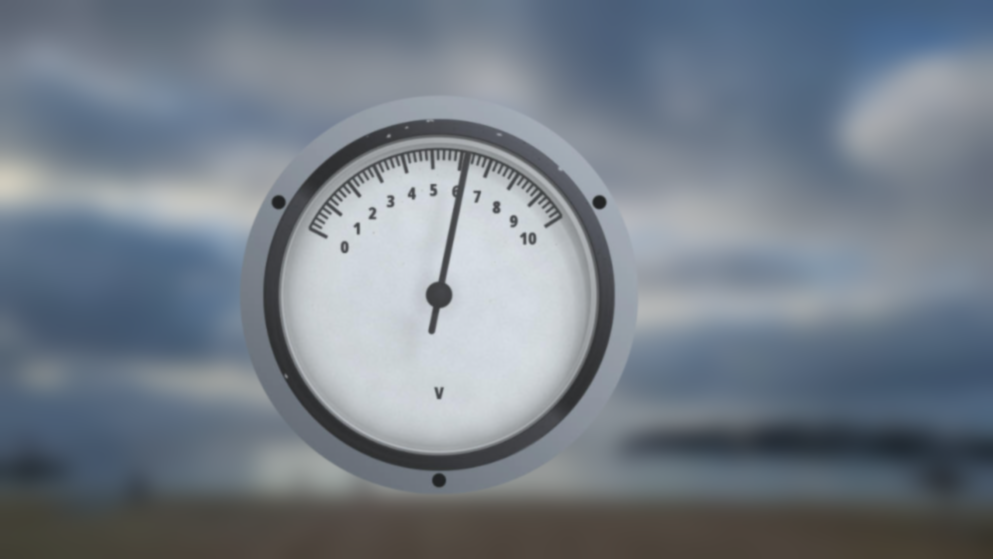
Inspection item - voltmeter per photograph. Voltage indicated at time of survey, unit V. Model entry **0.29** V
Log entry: **6.2** V
